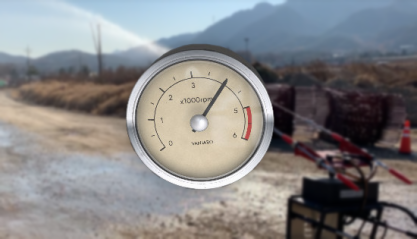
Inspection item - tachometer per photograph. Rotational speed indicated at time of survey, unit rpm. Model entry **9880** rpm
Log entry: **4000** rpm
